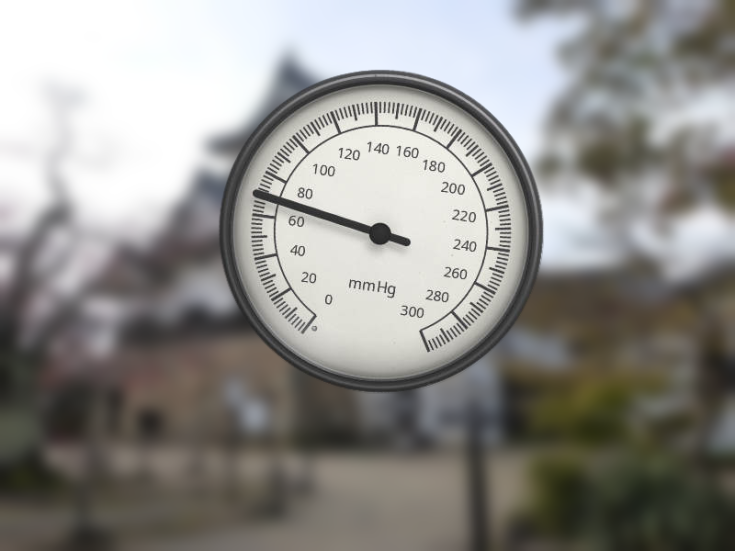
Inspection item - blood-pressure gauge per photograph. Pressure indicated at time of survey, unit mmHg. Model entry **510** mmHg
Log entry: **70** mmHg
